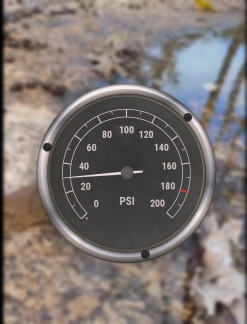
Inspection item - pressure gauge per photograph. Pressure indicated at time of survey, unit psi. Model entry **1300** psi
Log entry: **30** psi
